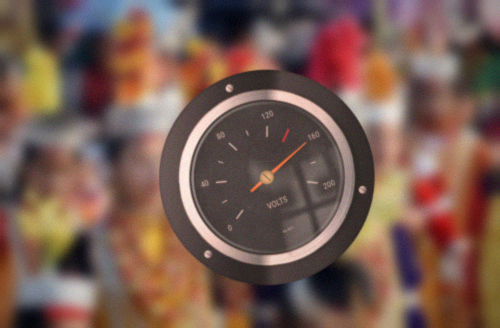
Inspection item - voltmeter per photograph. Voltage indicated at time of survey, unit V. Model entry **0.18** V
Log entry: **160** V
